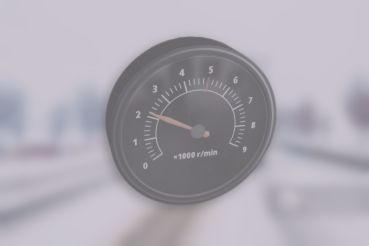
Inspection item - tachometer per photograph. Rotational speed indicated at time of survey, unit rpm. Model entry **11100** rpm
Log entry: **2200** rpm
